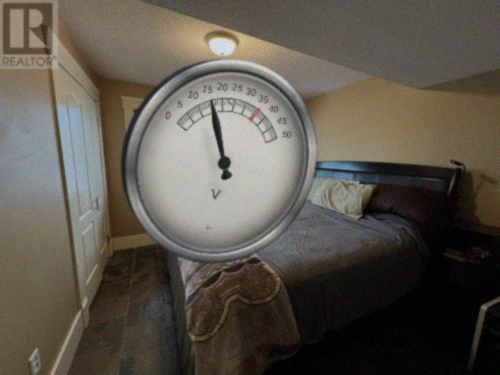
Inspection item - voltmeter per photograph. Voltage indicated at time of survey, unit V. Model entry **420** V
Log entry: **15** V
